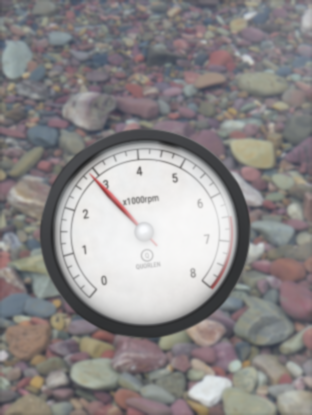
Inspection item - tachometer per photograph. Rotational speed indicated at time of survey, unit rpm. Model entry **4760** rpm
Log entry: **2875** rpm
